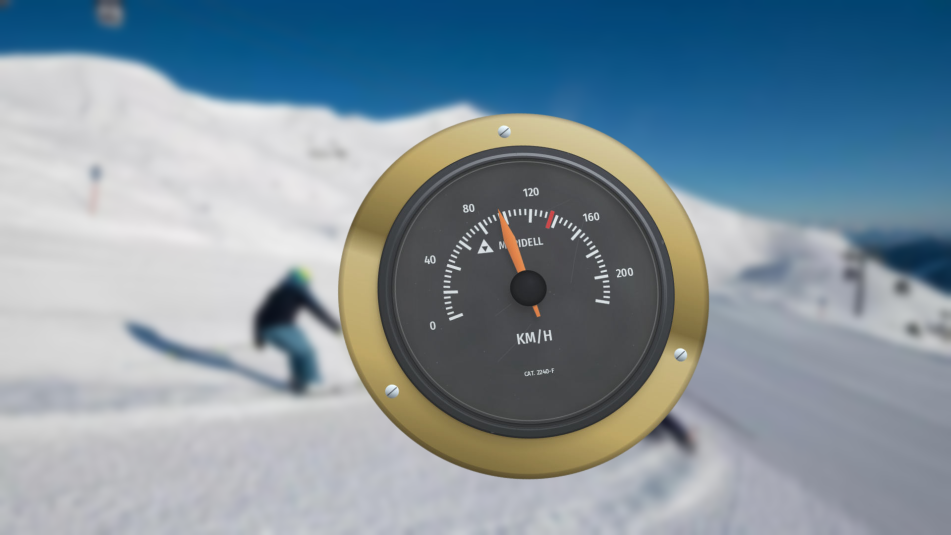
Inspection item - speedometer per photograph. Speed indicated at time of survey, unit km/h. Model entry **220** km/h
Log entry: **96** km/h
